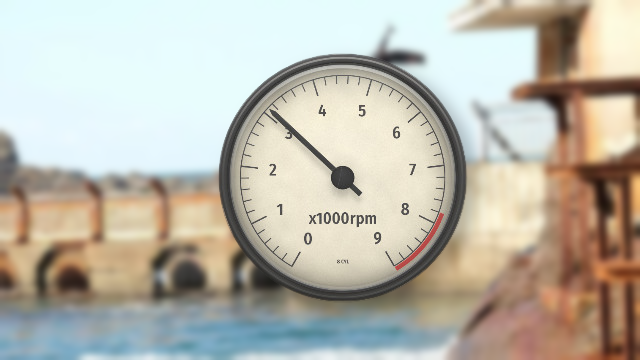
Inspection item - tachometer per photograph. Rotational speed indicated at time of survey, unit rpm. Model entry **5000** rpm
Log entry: **3100** rpm
